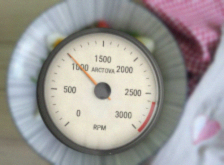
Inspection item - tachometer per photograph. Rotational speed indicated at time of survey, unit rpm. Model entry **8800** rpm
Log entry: **1000** rpm
